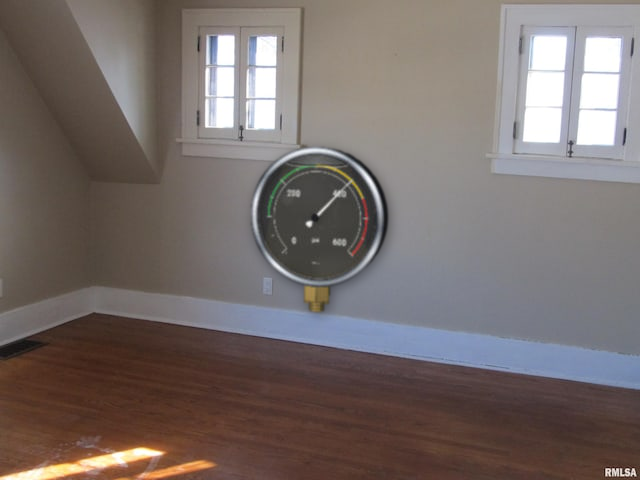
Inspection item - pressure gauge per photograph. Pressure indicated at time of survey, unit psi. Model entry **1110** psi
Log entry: **400** psi
